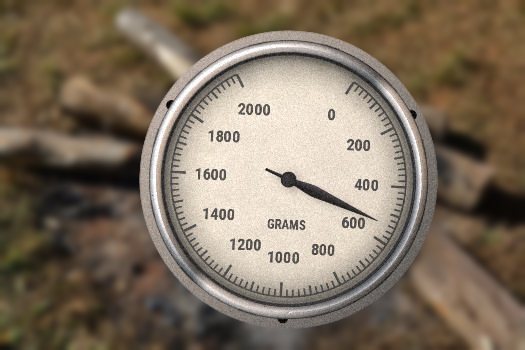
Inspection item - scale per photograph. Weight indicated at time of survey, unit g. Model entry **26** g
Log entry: **540** g
